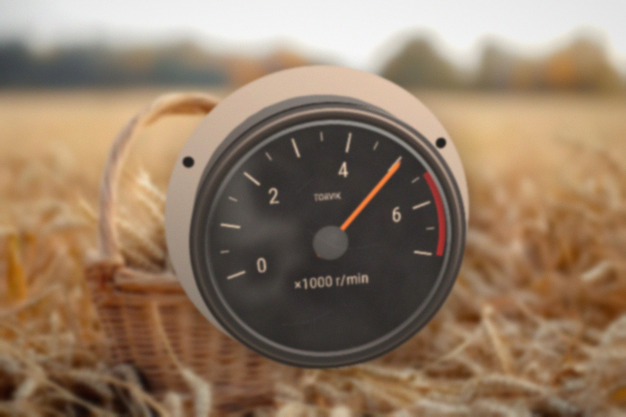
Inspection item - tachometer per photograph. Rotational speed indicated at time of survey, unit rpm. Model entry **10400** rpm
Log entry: **5000** rpm
